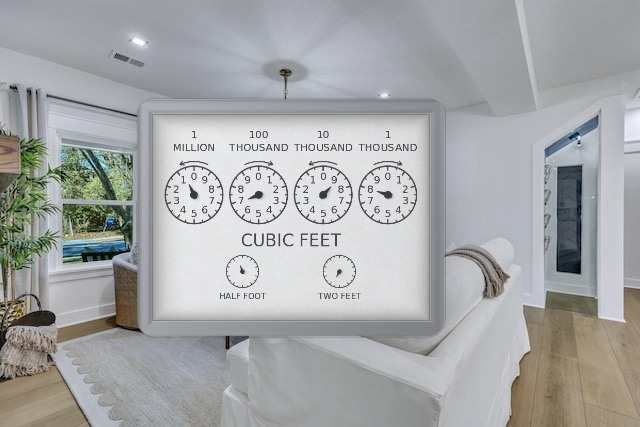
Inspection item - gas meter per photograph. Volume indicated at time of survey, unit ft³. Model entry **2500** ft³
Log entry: **68800** ft³
